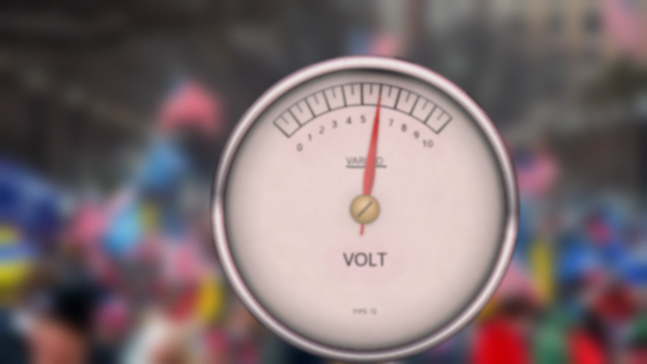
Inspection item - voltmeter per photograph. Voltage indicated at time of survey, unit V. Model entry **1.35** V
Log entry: **6** V
